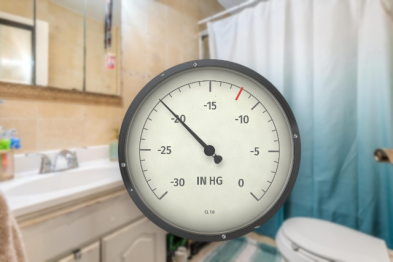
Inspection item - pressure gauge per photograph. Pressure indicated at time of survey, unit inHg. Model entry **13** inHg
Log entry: **-20** inHg
